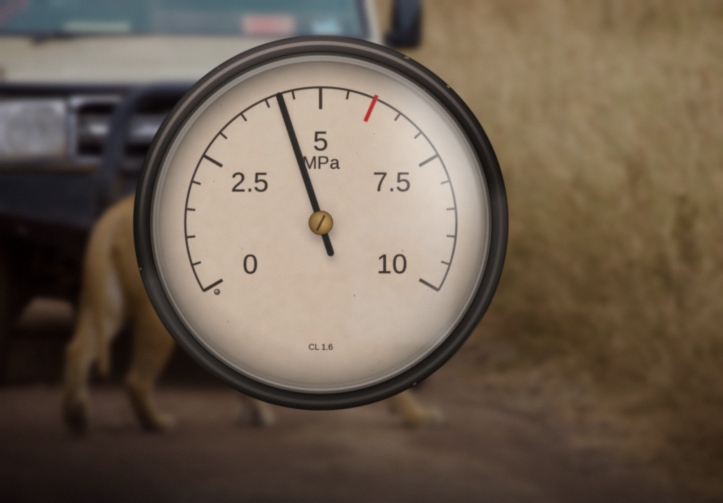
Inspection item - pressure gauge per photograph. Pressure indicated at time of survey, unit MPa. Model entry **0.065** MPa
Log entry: **4.25** MPa
